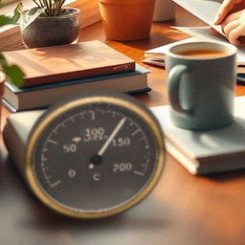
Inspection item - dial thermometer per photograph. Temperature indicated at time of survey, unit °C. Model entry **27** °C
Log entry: **130** °C
